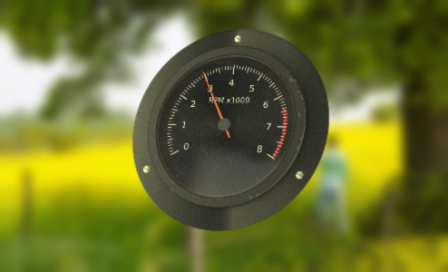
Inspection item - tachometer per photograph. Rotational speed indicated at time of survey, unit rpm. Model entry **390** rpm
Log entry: **3000** rpm
